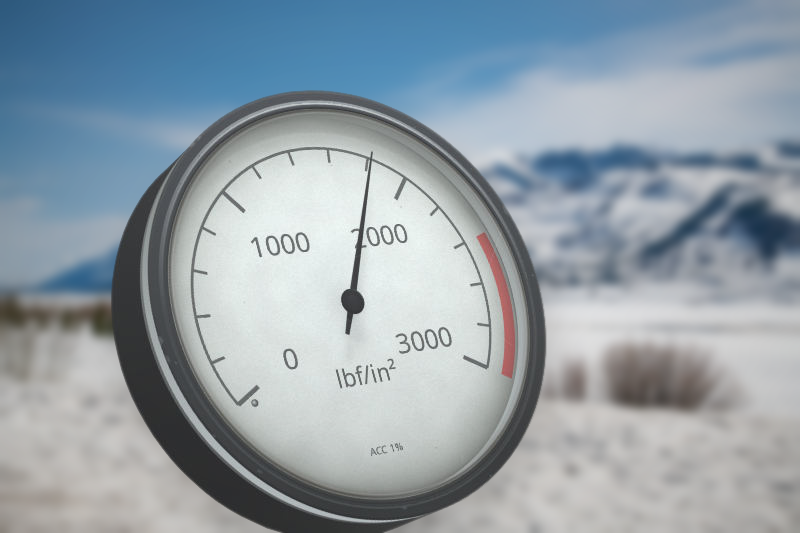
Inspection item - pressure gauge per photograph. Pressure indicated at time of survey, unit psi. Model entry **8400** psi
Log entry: **1800** psi
